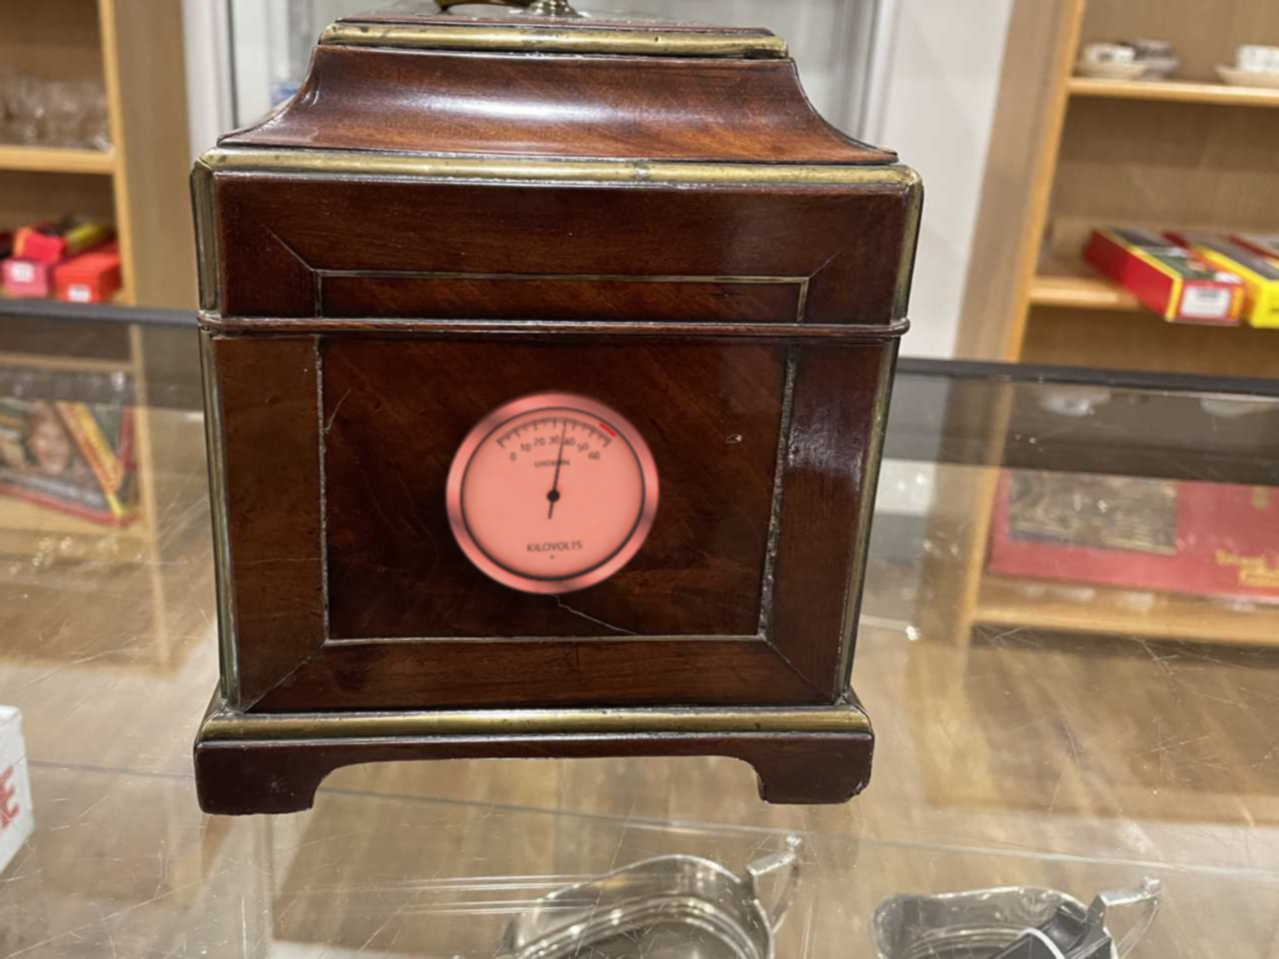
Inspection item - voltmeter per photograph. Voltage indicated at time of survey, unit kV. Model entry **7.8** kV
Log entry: **35** kV
